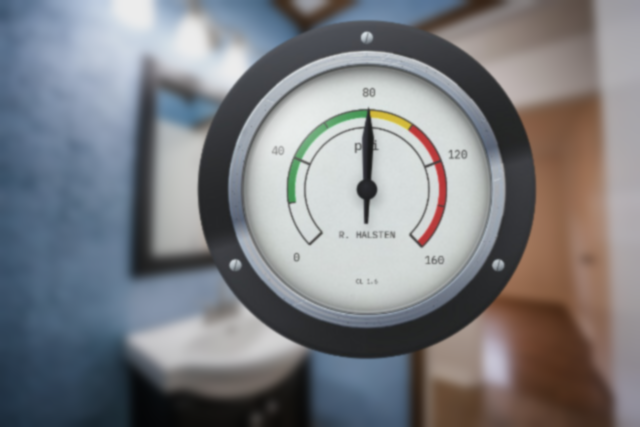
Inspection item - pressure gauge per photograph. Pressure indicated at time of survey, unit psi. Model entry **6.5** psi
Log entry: **80** psi
